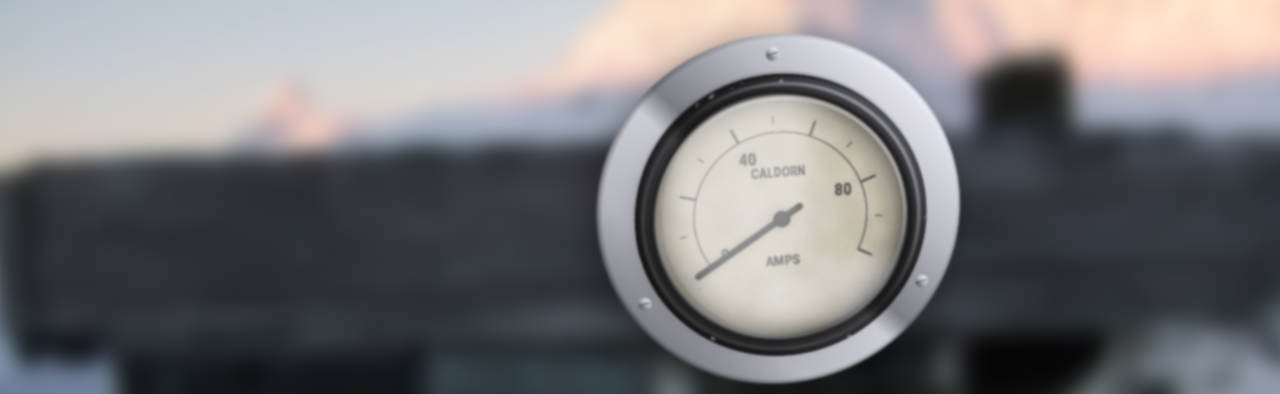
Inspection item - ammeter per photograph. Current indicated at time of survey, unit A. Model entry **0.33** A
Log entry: **0** A
